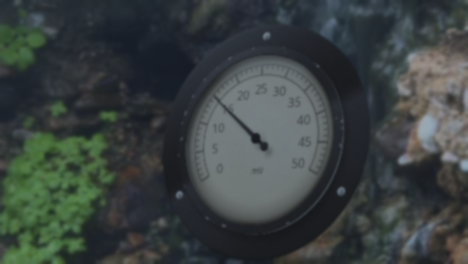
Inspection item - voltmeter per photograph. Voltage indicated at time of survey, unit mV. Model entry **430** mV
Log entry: **15** mV
